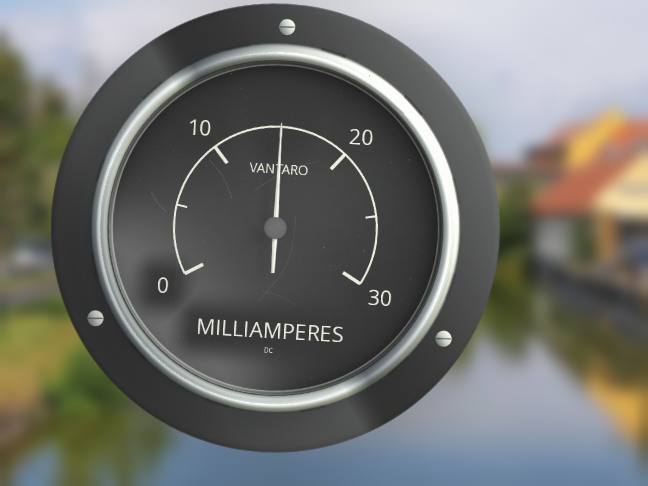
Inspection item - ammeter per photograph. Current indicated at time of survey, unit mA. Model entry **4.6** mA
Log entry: **15** mA
